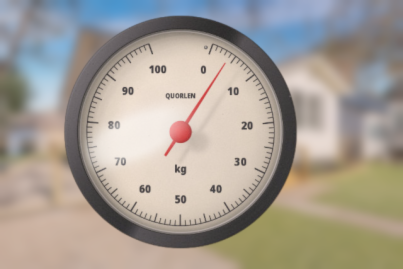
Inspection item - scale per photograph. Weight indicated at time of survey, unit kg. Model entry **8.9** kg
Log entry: **4** kg
